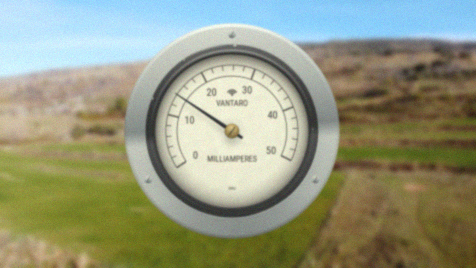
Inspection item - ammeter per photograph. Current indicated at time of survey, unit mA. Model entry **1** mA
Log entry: **14** mA
